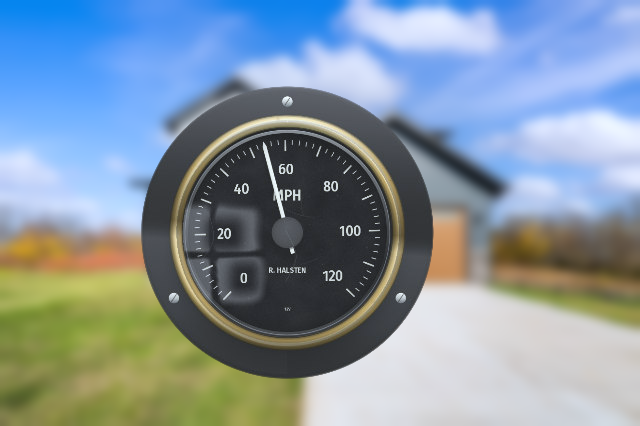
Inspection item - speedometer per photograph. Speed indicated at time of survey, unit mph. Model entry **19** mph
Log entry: **54** mph
